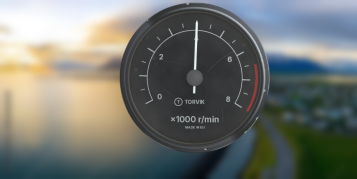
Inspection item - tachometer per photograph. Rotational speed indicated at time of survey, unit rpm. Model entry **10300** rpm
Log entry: **4000** rpm
